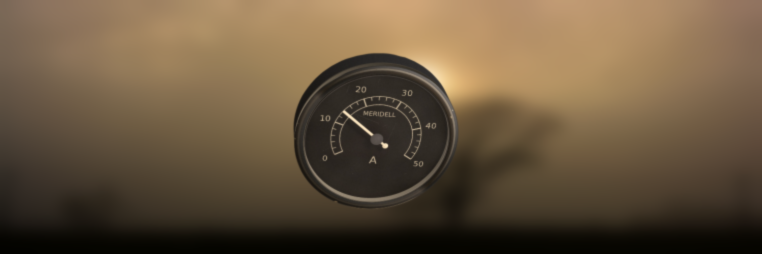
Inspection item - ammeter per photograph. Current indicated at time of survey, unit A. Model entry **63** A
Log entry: **14** A
